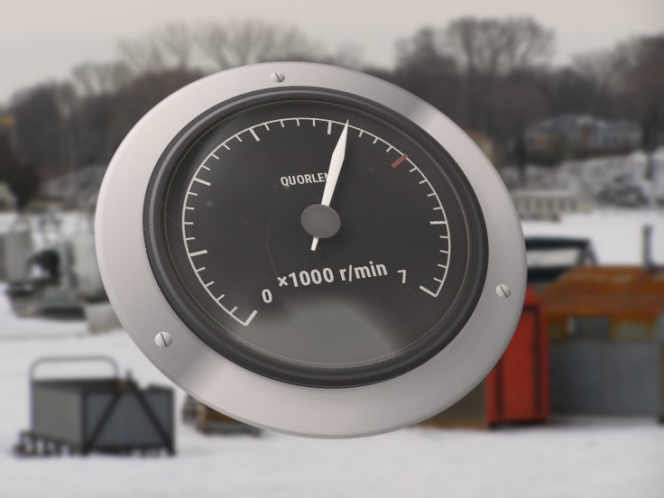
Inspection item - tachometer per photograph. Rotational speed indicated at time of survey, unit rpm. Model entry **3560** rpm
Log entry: **4200** rpm
